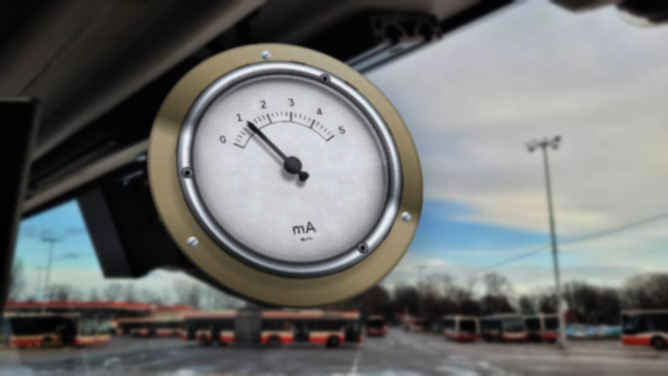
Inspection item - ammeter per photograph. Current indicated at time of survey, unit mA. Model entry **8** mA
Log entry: **1** mA
